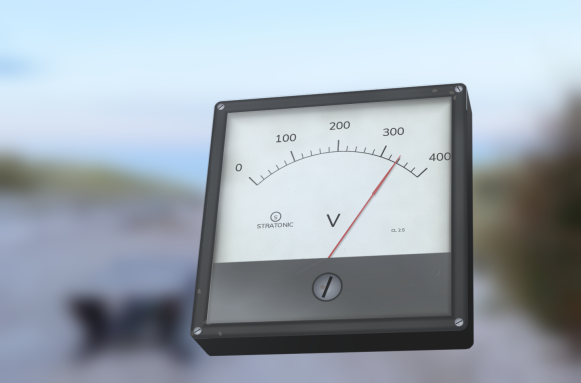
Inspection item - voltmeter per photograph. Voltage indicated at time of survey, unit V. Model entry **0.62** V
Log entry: **340** V
